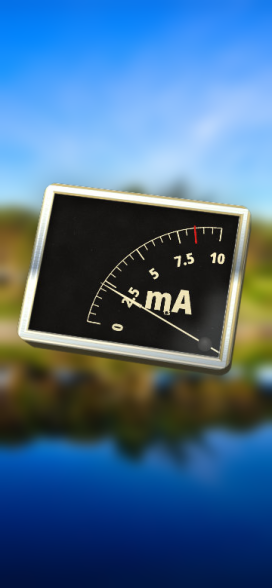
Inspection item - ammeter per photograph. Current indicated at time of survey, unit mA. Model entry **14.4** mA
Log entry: **2.25** mA
